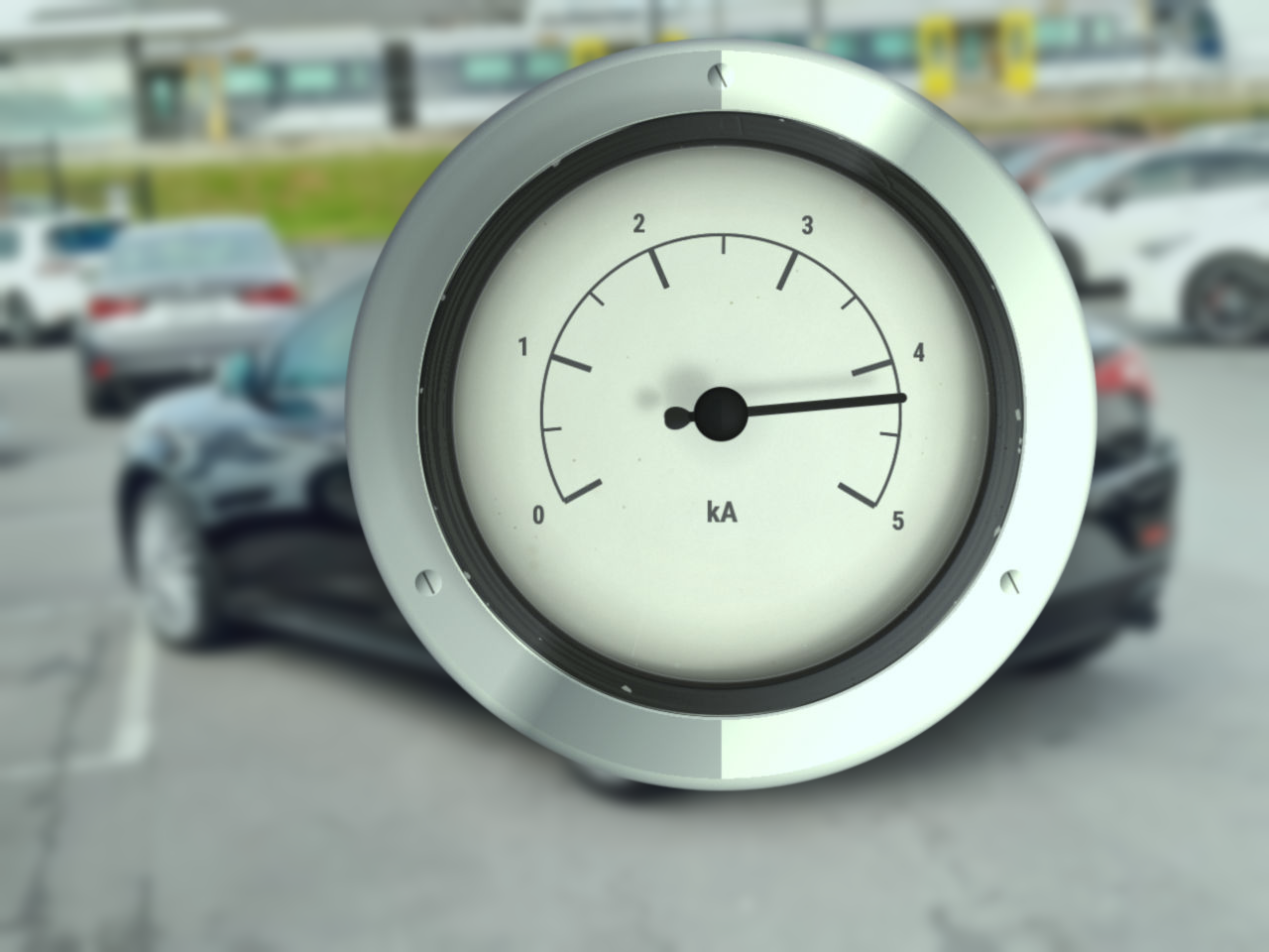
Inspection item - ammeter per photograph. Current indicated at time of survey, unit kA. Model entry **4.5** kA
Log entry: **4.25** kA
